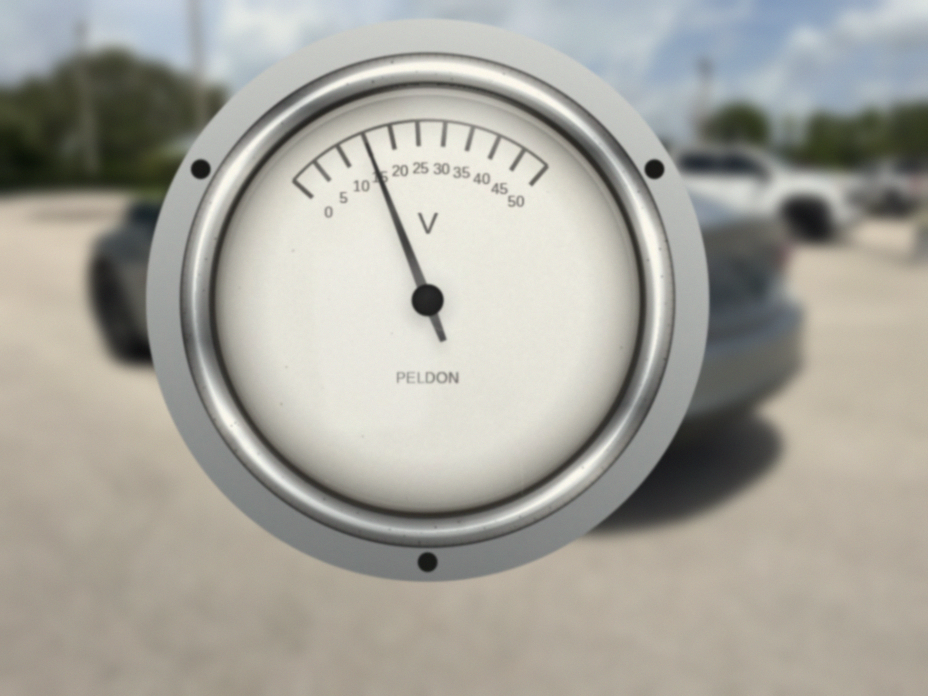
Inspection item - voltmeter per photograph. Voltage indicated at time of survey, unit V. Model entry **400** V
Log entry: **15** V
